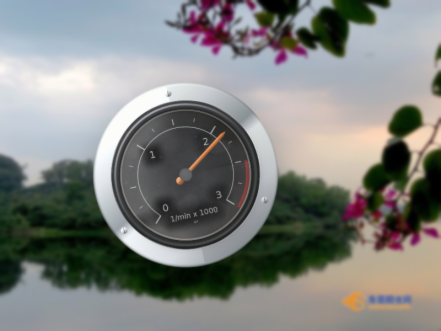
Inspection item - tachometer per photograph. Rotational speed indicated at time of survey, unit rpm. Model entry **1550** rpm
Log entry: **2125** rpm
